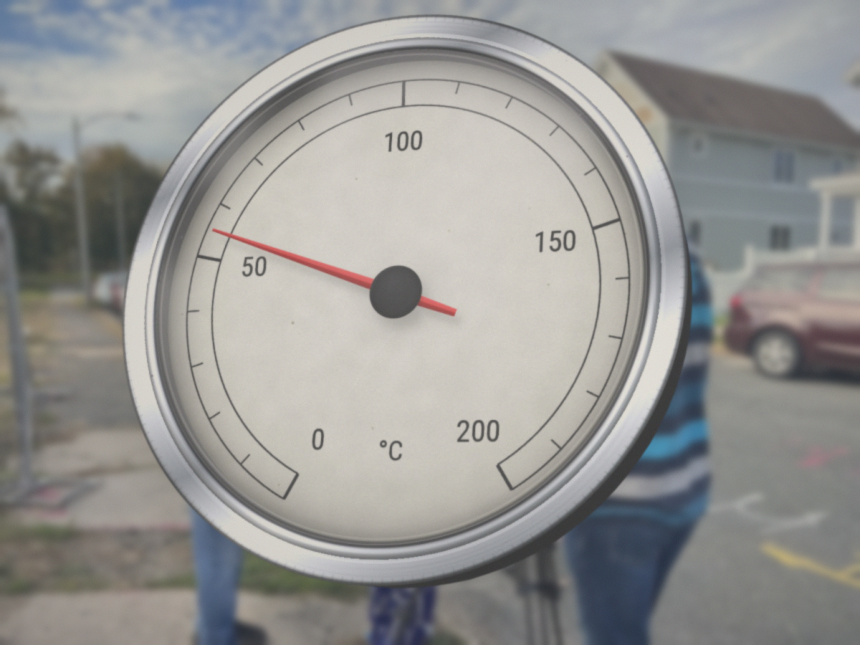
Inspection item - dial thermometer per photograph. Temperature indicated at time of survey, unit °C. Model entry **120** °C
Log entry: **55** °C
